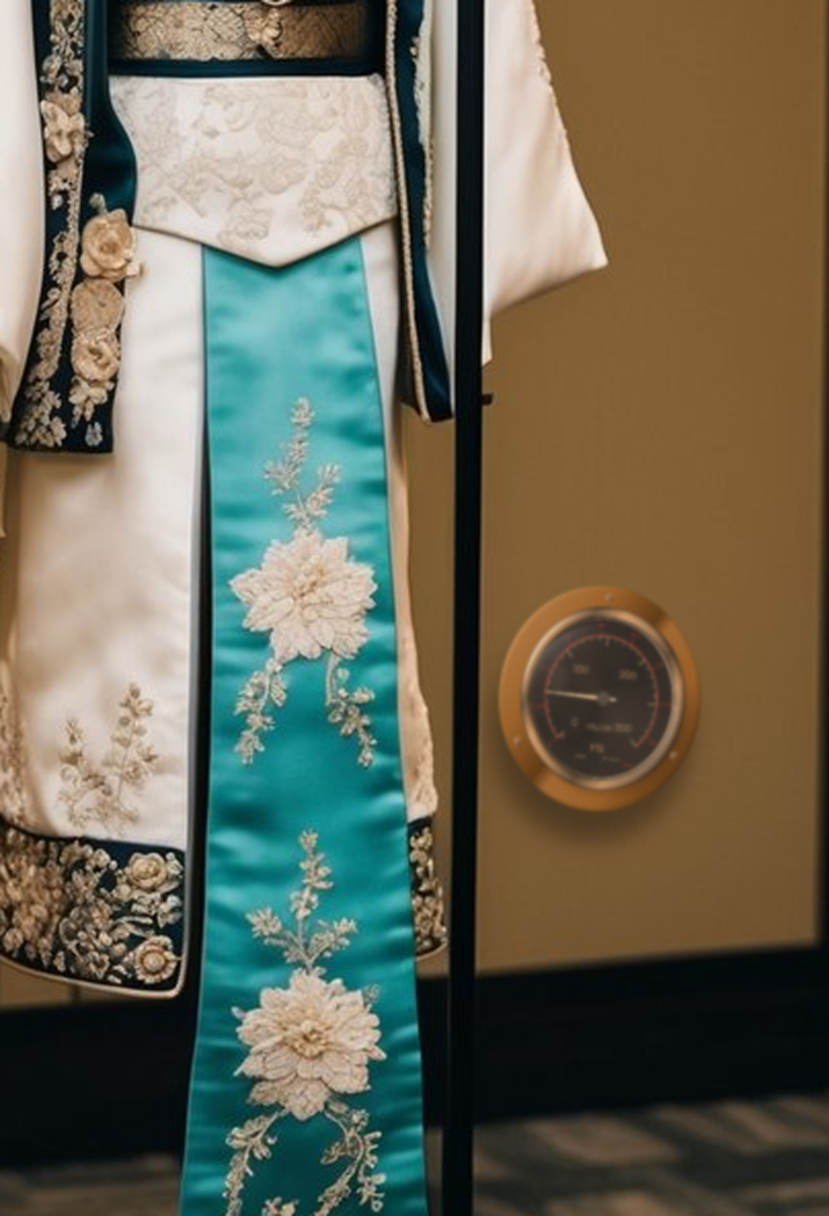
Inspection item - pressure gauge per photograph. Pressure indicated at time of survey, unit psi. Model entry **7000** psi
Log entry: **50** psi
